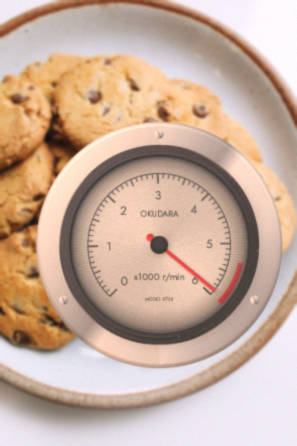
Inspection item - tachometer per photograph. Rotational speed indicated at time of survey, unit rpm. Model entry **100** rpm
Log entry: **5900** rpm
